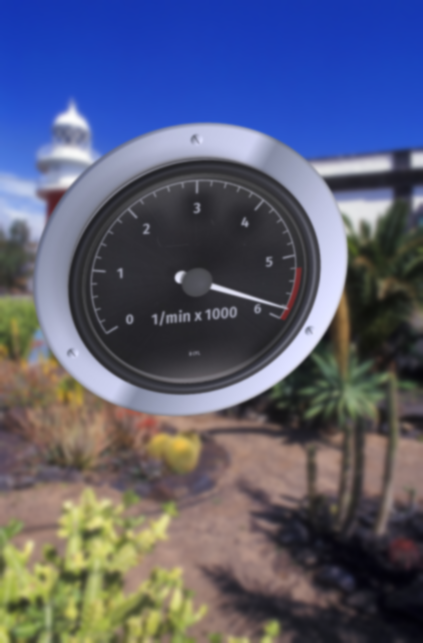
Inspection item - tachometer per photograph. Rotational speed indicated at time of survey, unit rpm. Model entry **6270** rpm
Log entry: **5800** rpm
